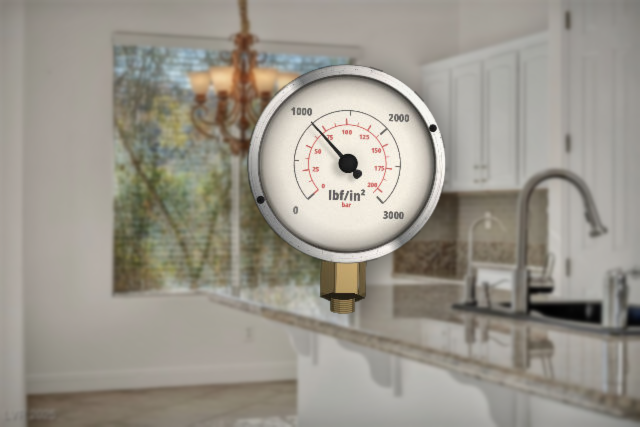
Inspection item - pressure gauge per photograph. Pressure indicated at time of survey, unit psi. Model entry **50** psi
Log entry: **1000** psi
